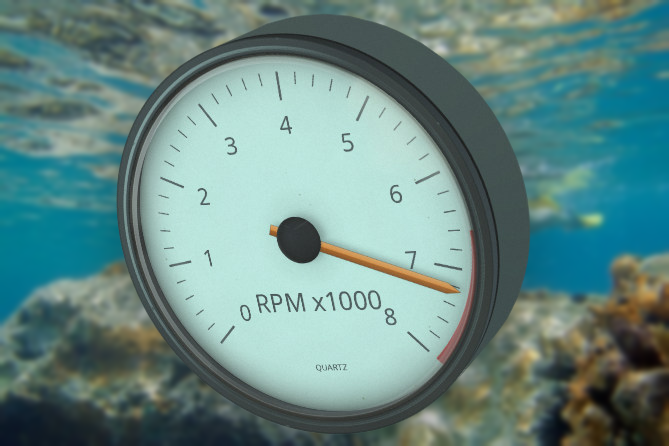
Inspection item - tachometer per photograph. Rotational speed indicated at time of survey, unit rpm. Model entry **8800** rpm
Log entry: **7200** rpm
